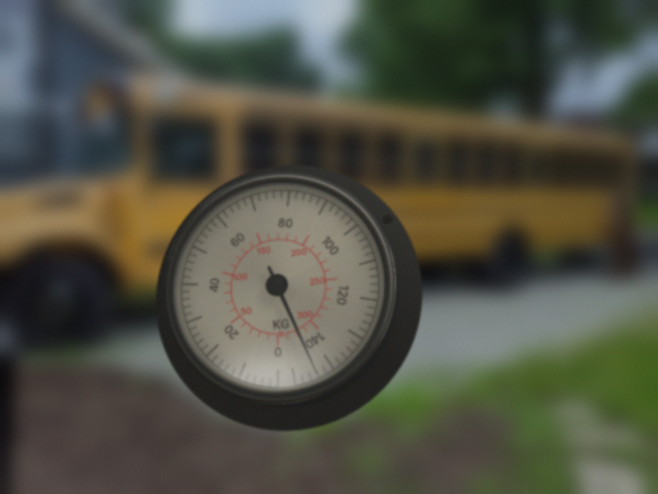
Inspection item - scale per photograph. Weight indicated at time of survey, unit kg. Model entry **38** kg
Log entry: **144** kg
